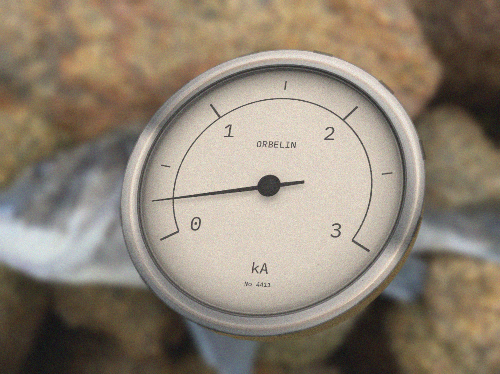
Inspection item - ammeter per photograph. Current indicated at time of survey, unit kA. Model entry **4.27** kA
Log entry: **0.25** kA
